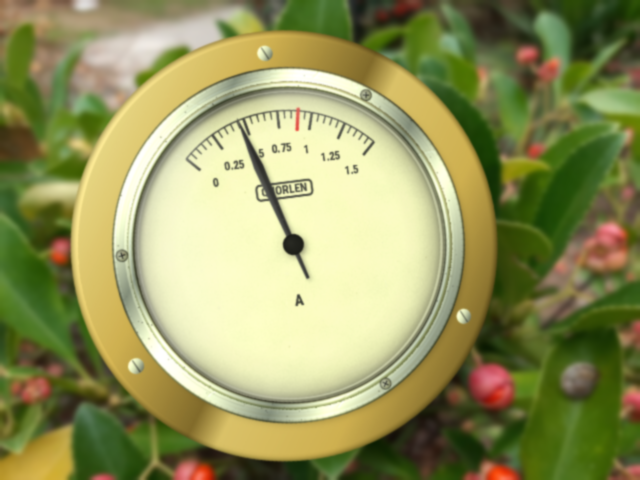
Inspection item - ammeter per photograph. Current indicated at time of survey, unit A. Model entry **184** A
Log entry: **0.45** A
